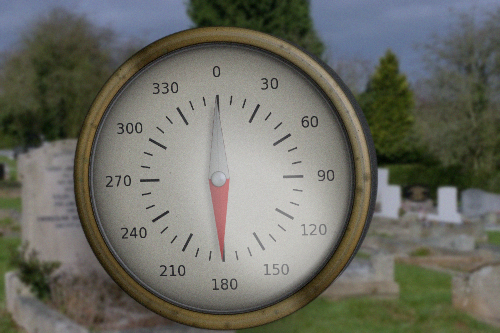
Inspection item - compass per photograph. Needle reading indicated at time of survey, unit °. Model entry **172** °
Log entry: **180** °
